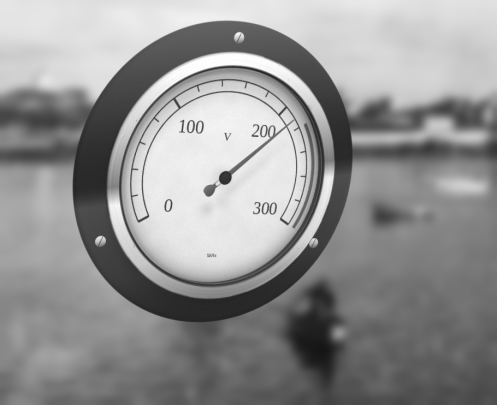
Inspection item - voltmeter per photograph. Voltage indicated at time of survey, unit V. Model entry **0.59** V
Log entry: **210** V
